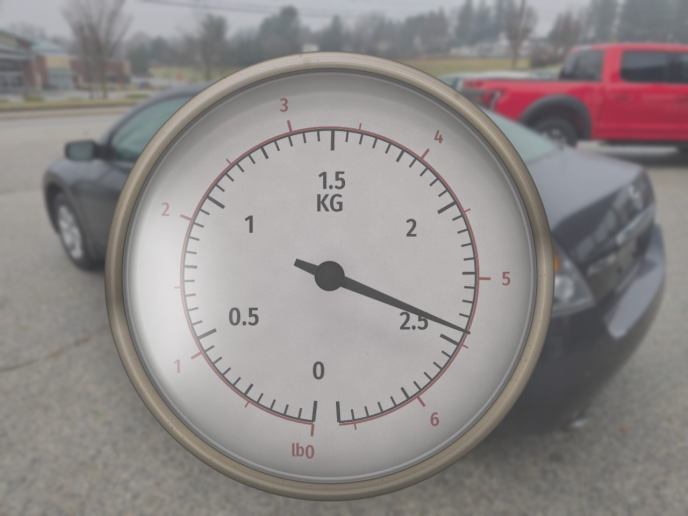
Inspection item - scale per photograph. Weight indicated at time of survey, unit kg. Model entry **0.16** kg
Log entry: **2.45** kg
